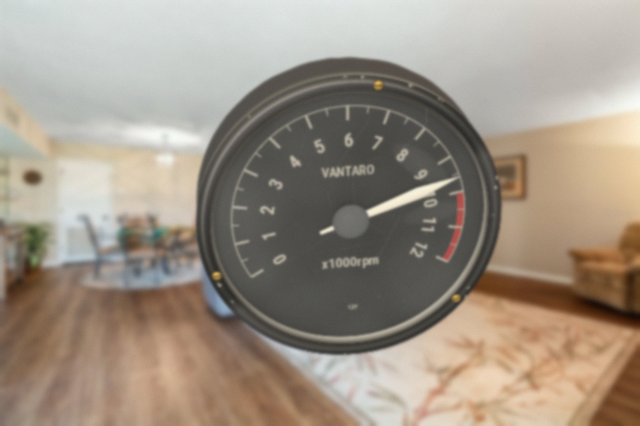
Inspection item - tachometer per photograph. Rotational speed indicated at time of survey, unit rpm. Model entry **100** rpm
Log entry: **9500** rpm
